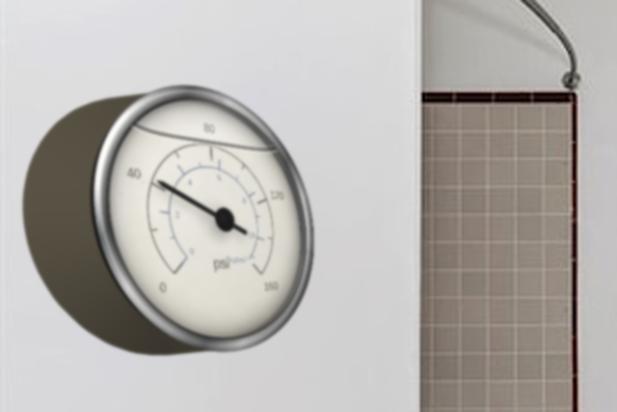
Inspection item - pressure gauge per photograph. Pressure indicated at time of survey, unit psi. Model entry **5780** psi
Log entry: **40** psi
